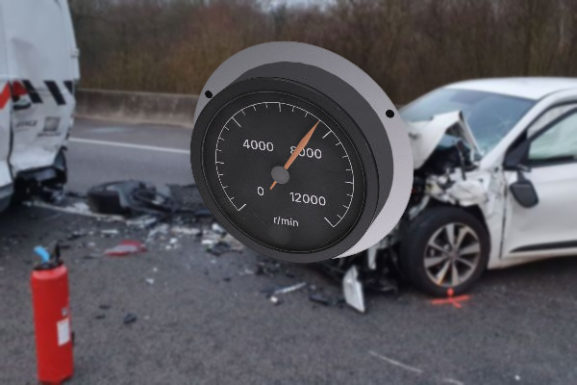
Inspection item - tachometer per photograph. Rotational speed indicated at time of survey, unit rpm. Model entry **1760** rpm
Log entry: **7500** rpm
